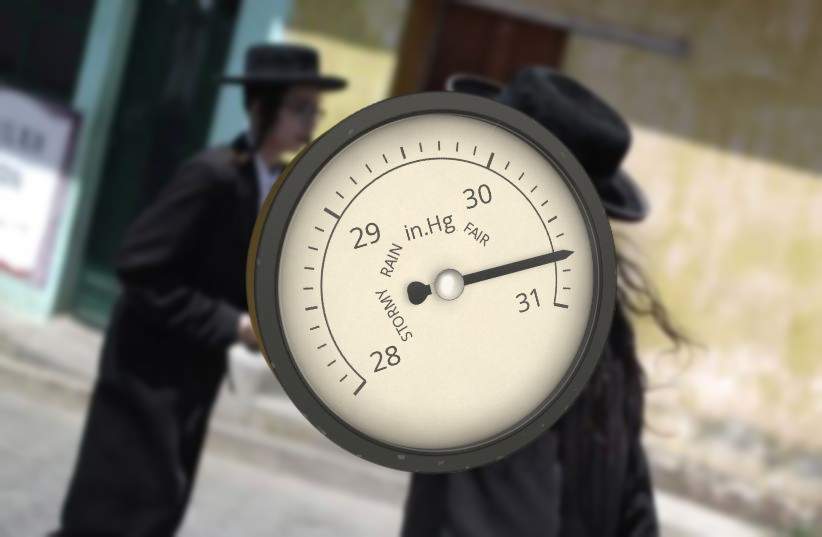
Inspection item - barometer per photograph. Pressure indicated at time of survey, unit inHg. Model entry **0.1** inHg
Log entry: **30.7** inHg
